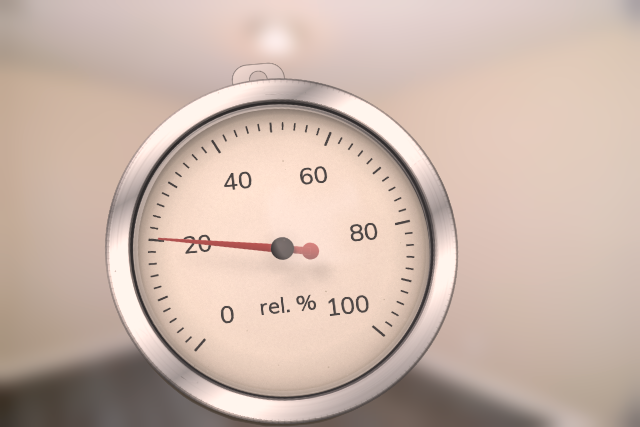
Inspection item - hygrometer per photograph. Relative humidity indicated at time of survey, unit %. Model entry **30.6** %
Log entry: **20** %
